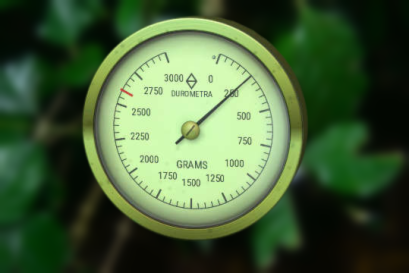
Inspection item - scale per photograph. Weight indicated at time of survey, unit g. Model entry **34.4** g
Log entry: **250** g
